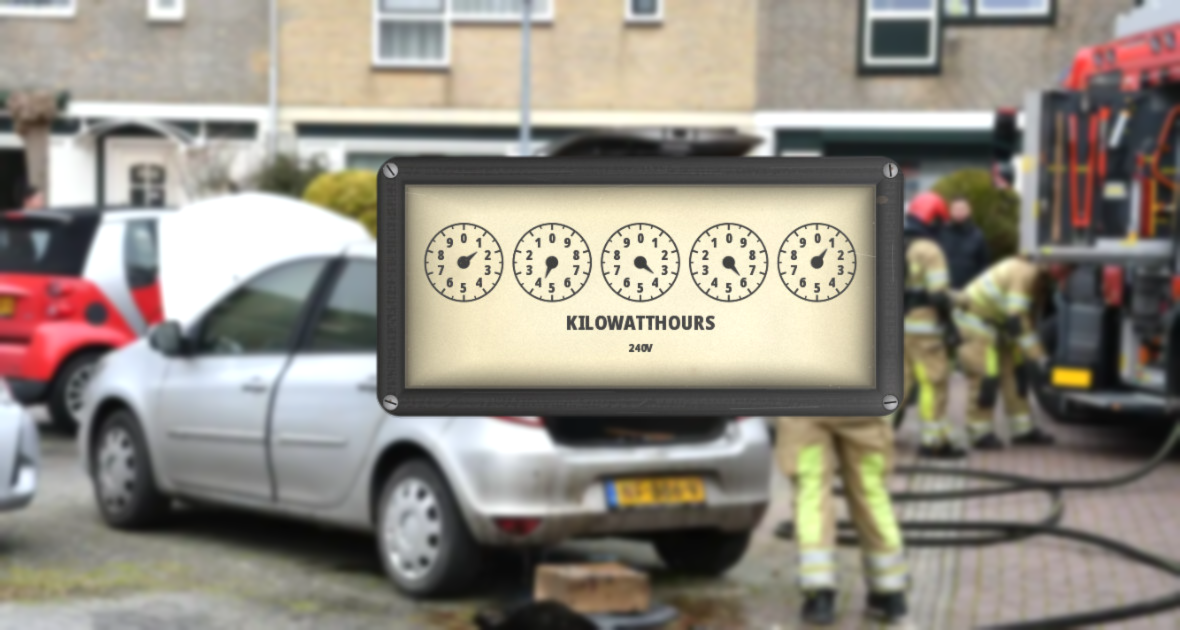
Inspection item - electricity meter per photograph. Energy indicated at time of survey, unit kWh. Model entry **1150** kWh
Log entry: **14361** kWh
